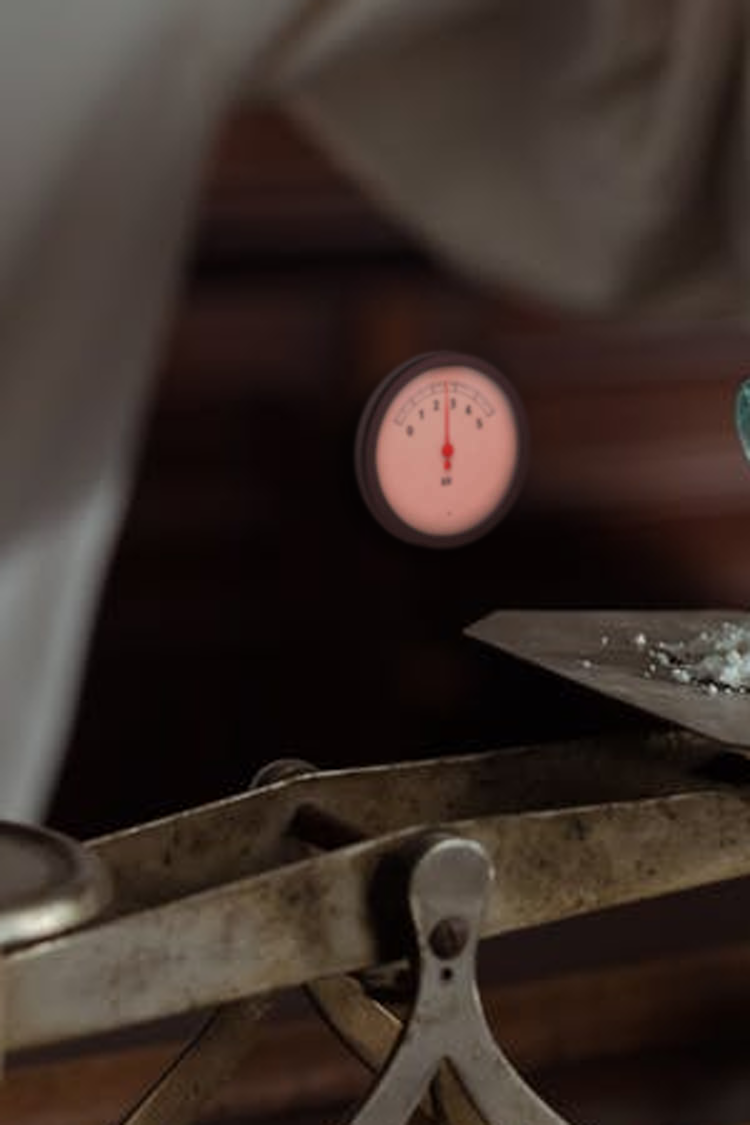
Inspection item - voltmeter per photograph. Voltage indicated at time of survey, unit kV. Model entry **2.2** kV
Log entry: **2.5** kV
